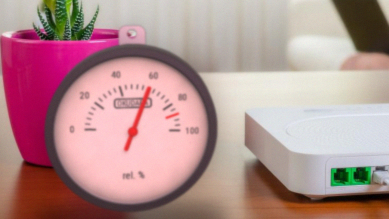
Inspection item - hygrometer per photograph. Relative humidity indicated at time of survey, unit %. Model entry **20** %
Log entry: **60** %
